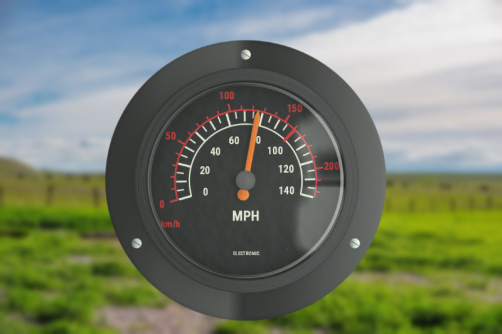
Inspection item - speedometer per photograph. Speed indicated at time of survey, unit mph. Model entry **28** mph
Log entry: **77.5** mph
